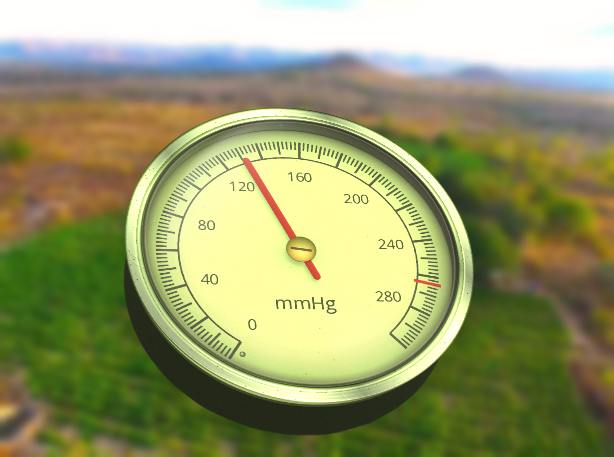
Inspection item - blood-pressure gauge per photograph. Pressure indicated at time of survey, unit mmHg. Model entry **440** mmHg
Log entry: **130** mmHg
